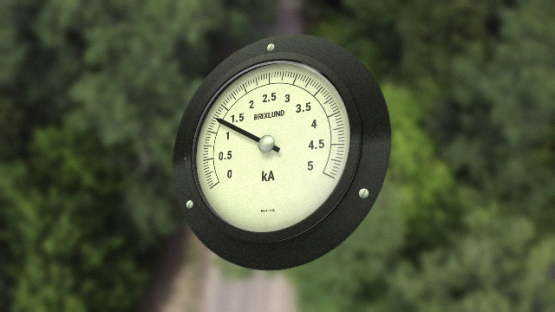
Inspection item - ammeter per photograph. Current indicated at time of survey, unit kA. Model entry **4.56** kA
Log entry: **1.25** kA
